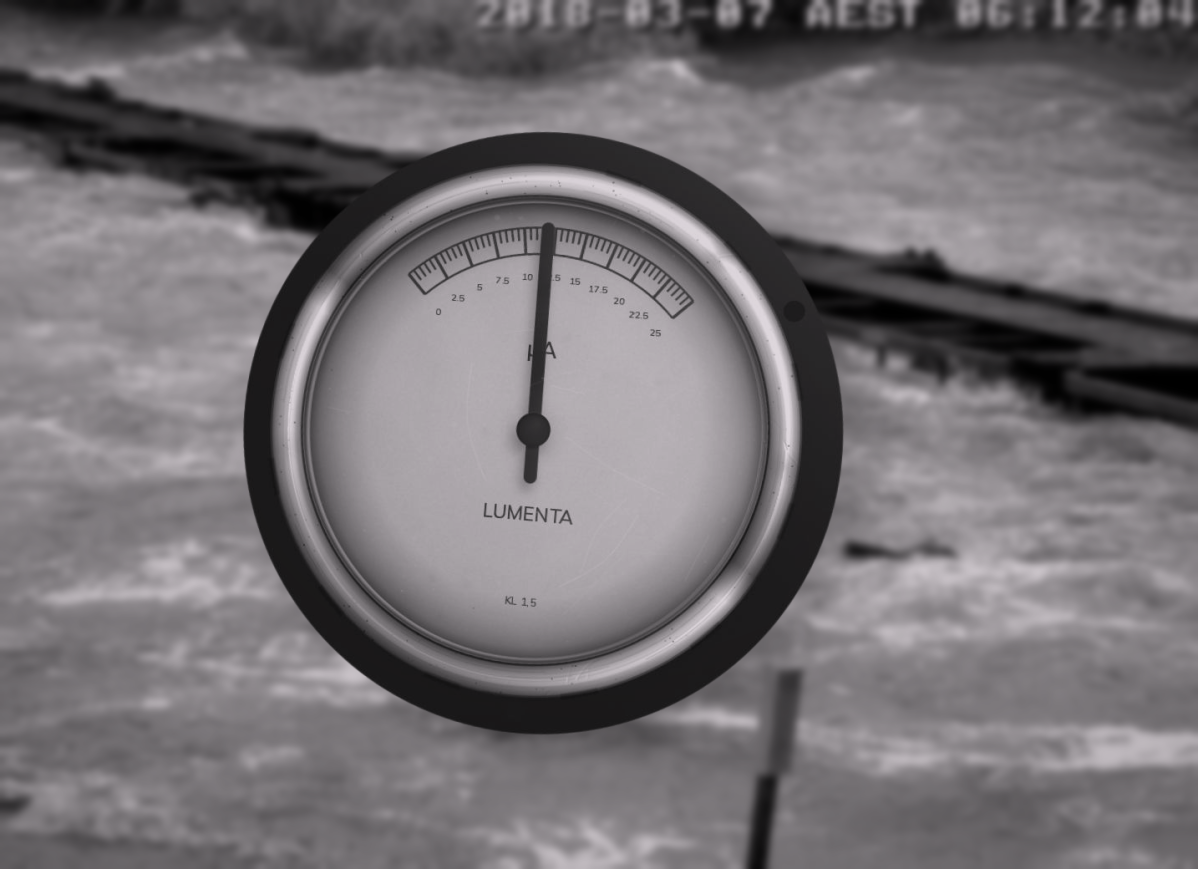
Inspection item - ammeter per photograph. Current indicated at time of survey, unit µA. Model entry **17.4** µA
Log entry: **12** µA
